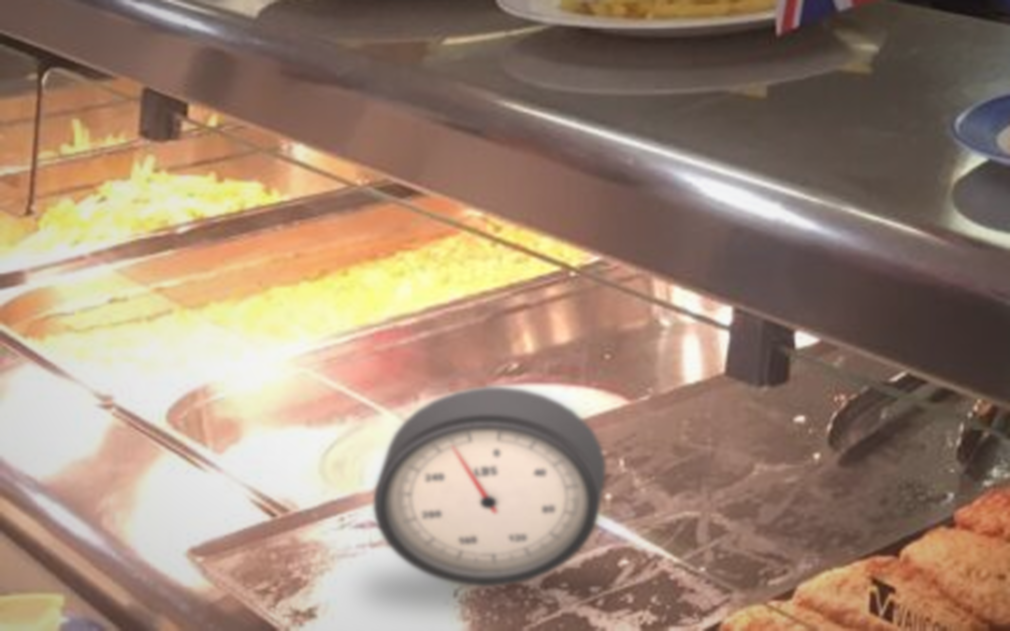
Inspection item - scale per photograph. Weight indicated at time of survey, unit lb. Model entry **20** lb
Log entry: **270** lb
